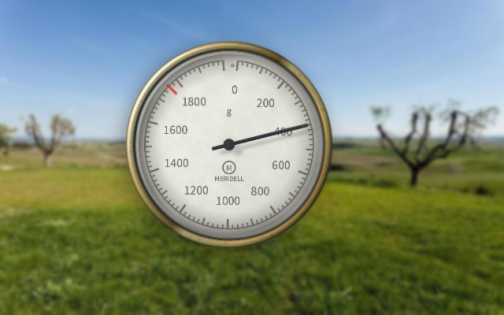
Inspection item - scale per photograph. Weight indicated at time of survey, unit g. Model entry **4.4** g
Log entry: **400** g
